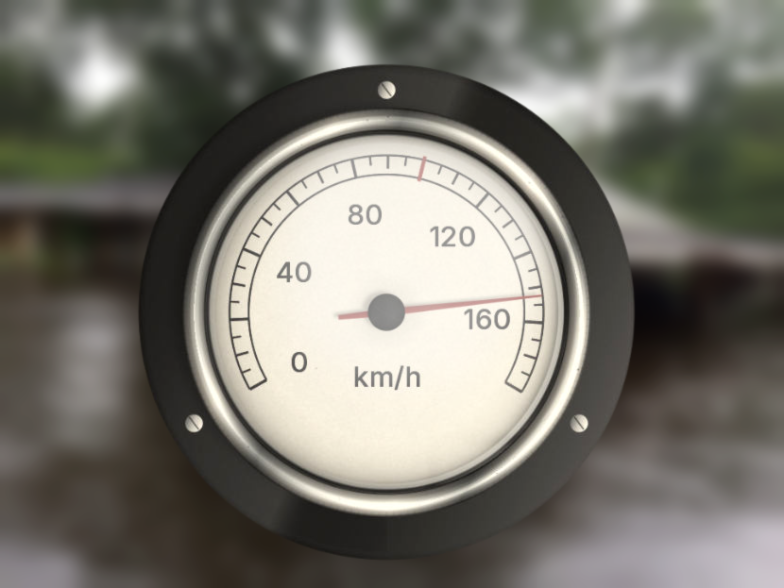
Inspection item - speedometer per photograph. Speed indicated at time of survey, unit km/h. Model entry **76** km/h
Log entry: **152.5** km/h
